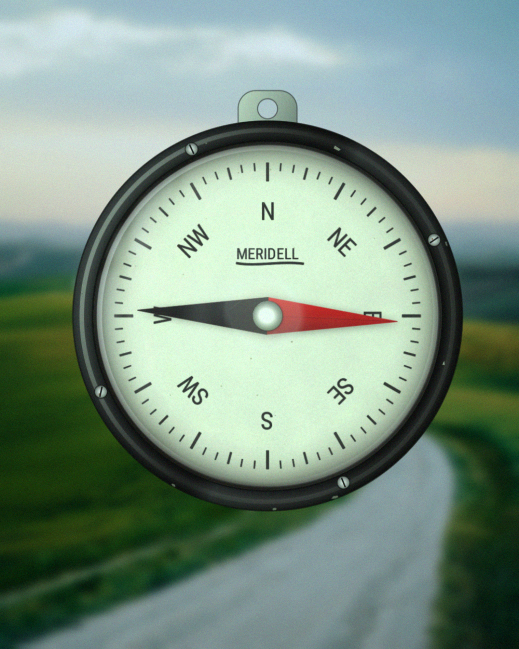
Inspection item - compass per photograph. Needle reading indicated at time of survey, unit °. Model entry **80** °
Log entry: **92.5** °
